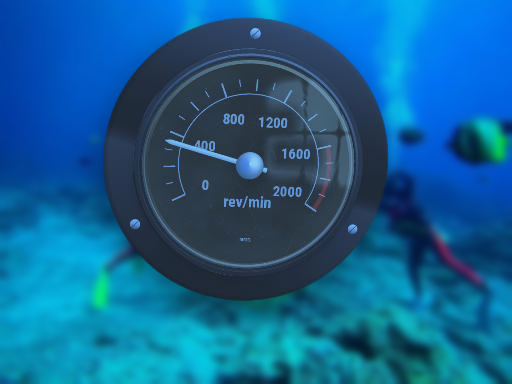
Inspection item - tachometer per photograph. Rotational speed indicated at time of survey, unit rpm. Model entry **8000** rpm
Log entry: **350** rpm
